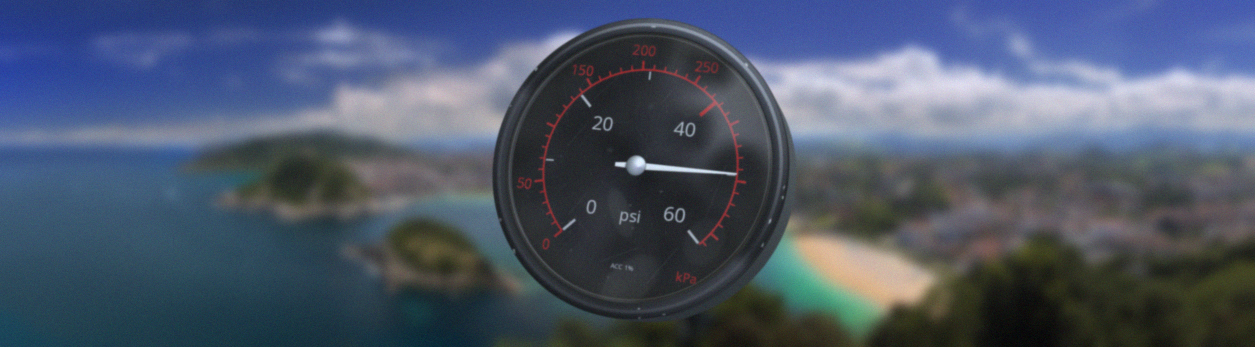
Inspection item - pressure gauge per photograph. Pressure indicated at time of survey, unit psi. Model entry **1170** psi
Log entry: **50** psi
